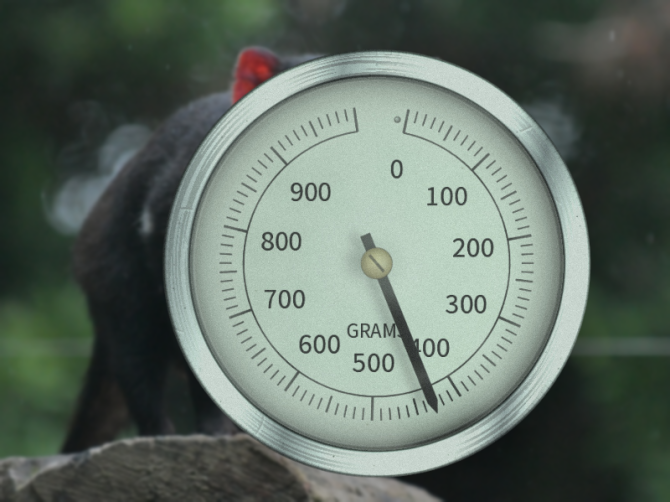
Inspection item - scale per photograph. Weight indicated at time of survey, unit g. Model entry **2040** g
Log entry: **430** g
